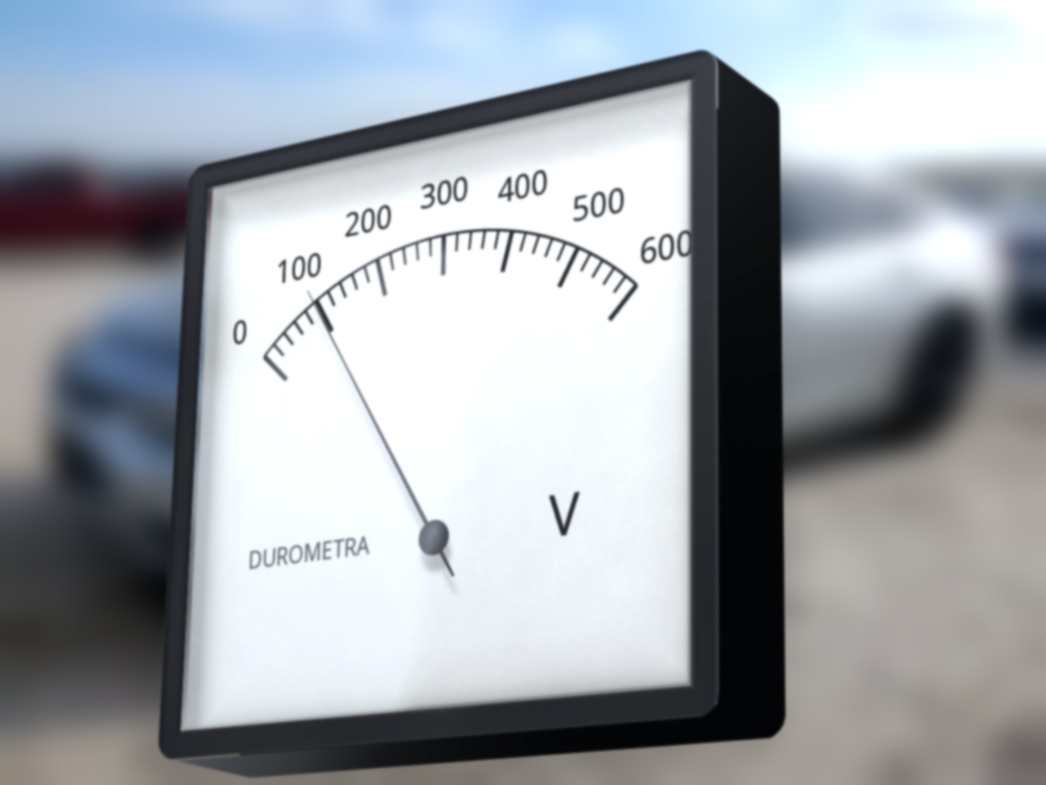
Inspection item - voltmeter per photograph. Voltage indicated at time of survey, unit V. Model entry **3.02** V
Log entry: **100** V
